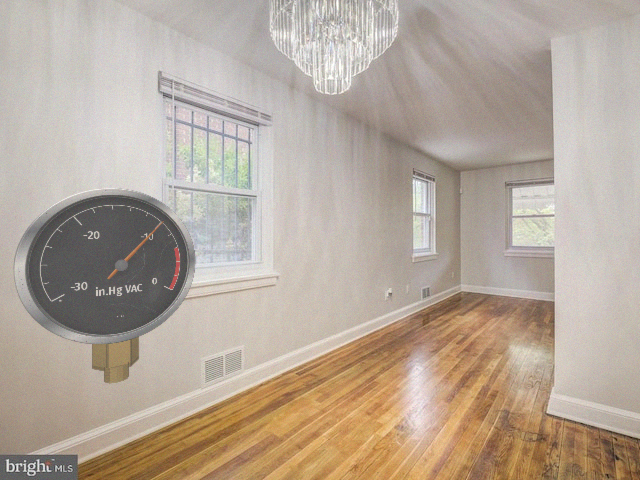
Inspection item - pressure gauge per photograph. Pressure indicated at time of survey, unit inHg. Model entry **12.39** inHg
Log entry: **-10** inHg
